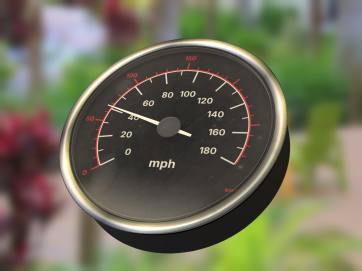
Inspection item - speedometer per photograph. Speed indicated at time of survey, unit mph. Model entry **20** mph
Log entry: **40** mph
